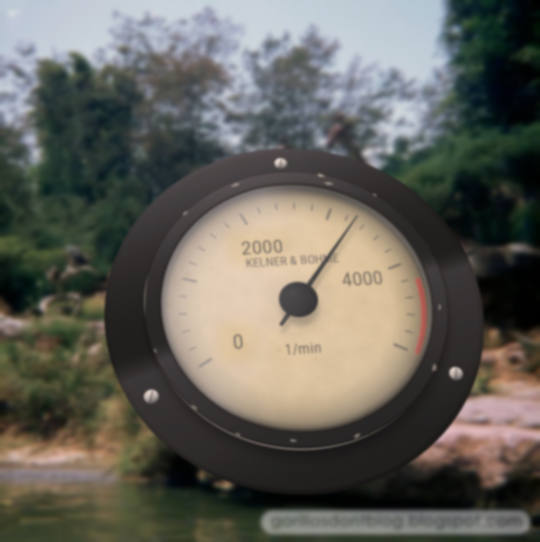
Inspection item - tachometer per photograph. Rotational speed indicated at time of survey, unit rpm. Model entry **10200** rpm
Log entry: **3300** rpm
